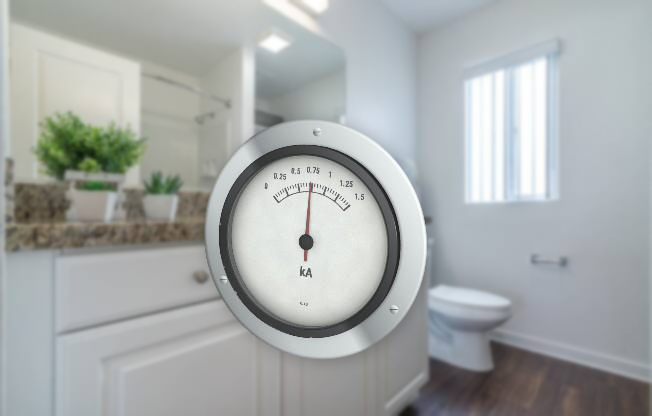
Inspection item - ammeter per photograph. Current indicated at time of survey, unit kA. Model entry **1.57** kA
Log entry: **0.75** kA
